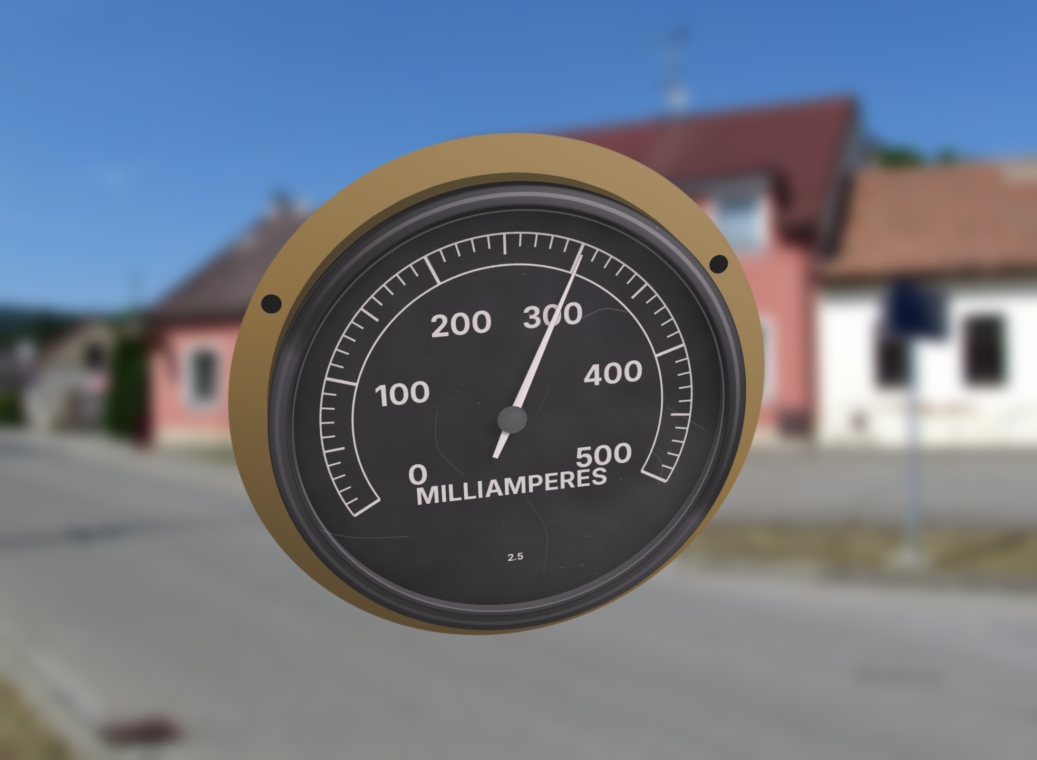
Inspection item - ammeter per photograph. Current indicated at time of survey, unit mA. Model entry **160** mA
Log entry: **300** mA
